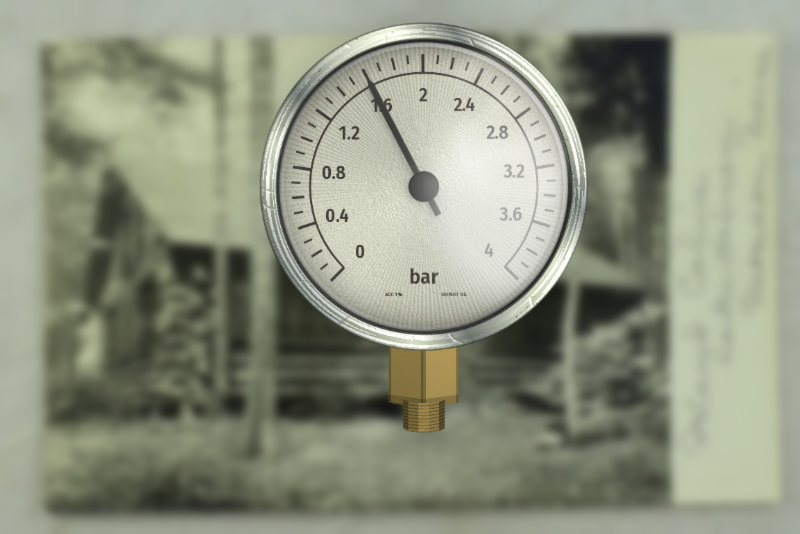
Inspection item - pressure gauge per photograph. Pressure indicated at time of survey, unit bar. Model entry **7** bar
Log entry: **1.6** bar
